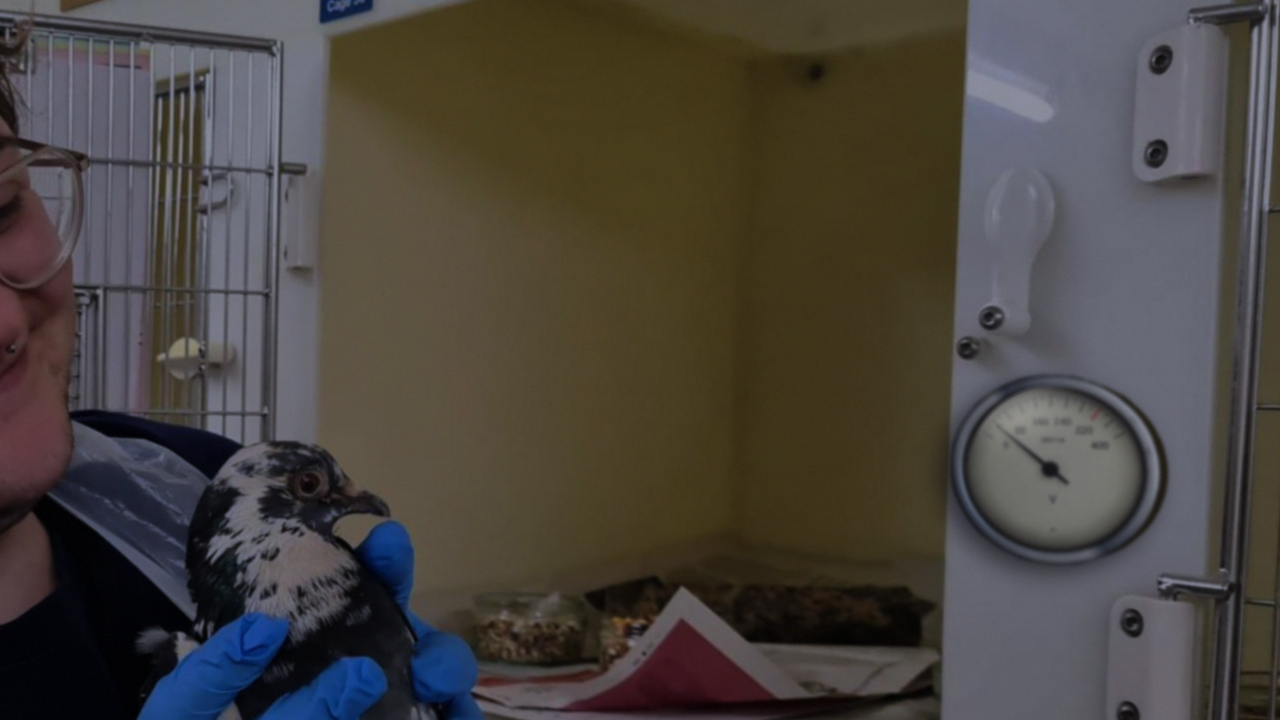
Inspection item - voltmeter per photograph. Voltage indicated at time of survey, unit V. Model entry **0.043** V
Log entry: **40** V
